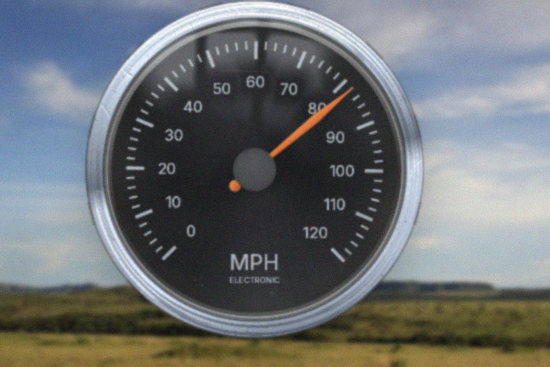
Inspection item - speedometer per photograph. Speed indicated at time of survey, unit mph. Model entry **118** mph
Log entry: **82** mph
